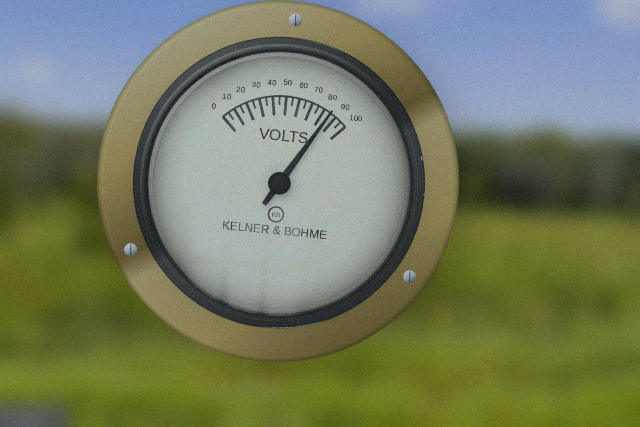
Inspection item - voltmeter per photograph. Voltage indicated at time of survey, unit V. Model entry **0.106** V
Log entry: **85** V
